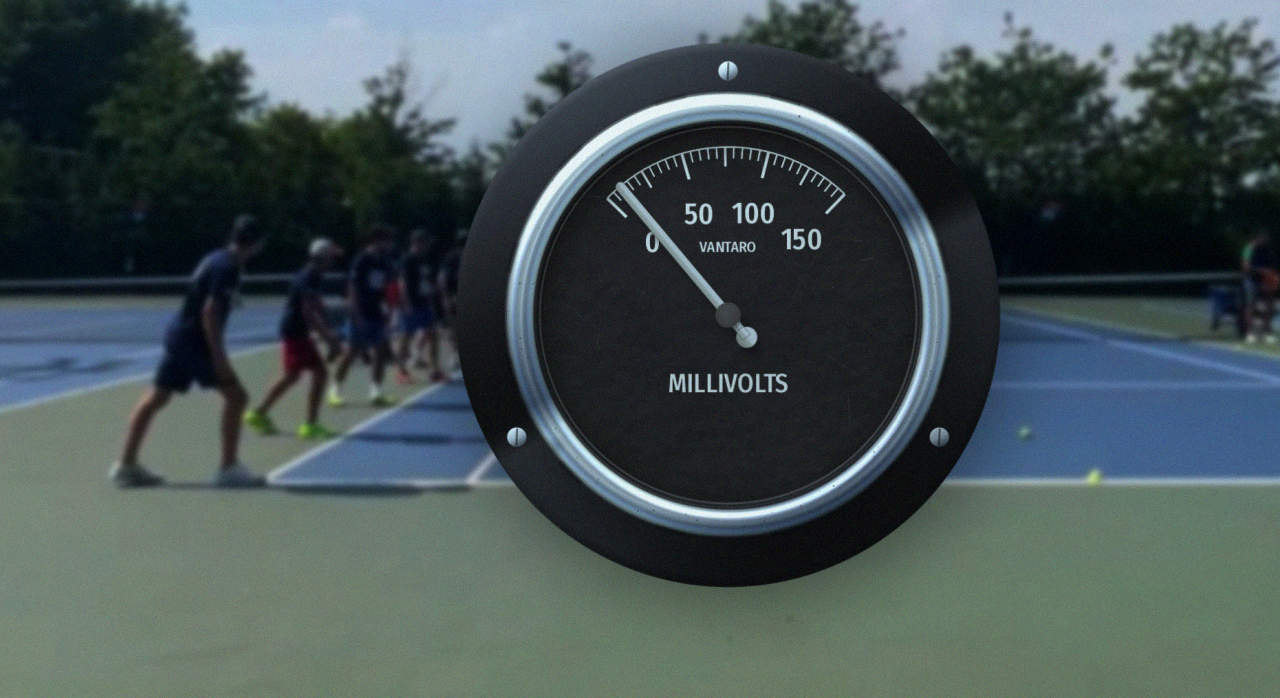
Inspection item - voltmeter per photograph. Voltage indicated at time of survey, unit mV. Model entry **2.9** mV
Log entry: **10** mV
